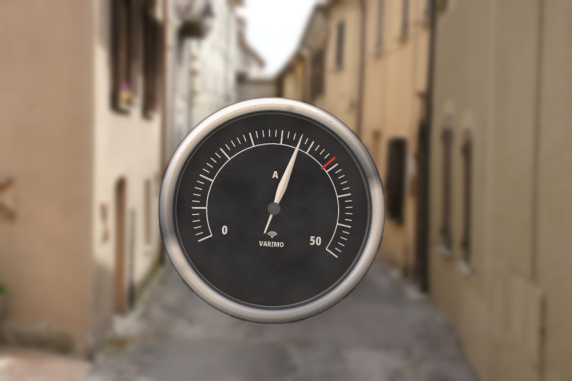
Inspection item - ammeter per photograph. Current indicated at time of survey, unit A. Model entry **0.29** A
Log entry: **28** A
